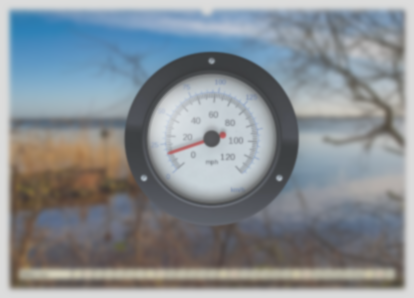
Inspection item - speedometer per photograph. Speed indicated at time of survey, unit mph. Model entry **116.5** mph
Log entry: **10** mph
